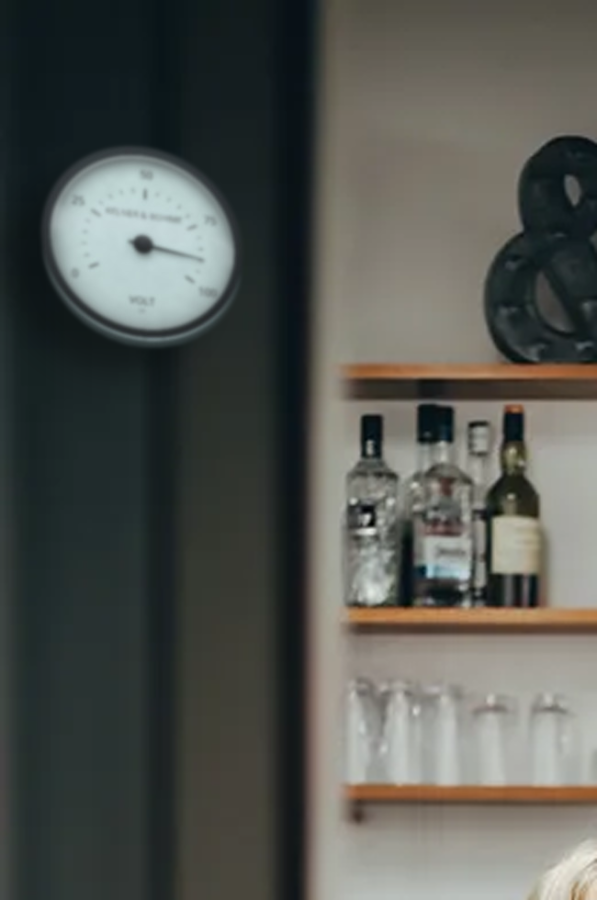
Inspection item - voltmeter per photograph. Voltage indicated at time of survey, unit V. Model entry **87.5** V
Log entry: **90** V
